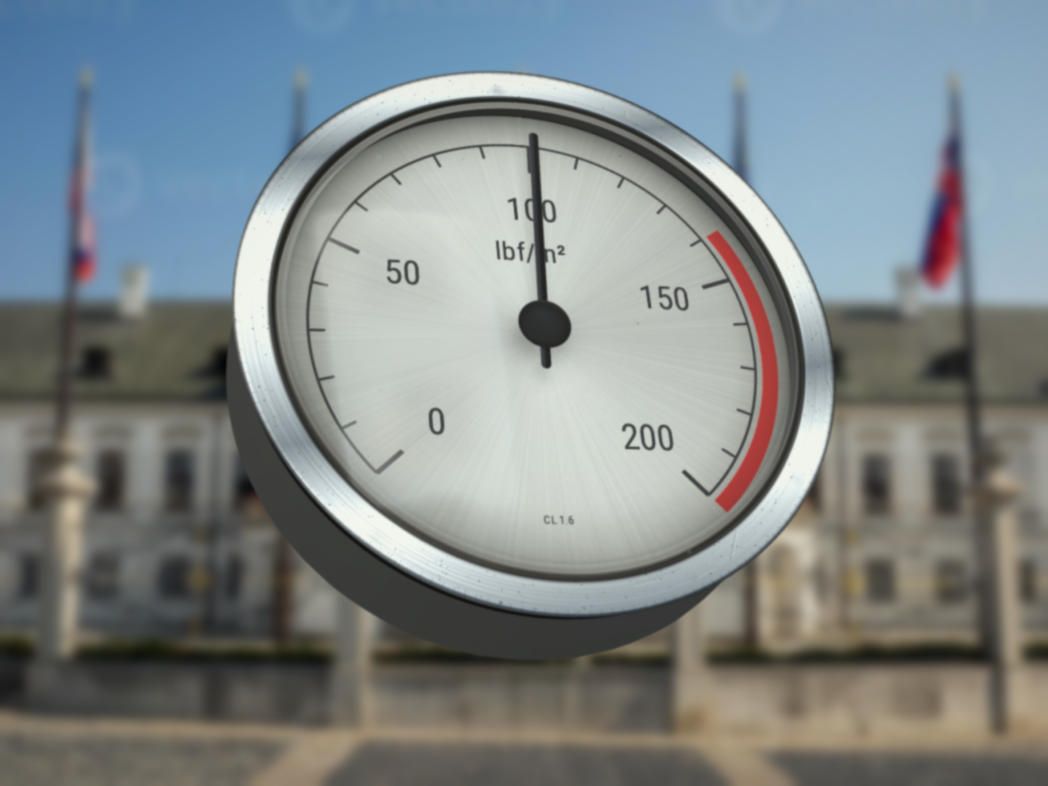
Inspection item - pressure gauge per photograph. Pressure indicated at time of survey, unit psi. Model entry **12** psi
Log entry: **100** psi
